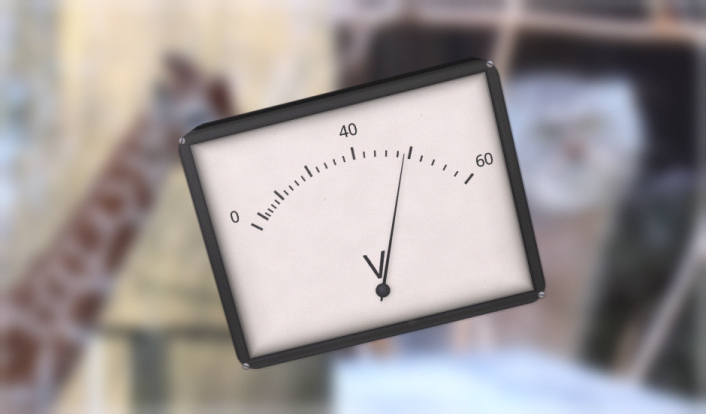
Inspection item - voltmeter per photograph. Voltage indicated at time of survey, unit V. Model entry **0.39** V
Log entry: **49** V
